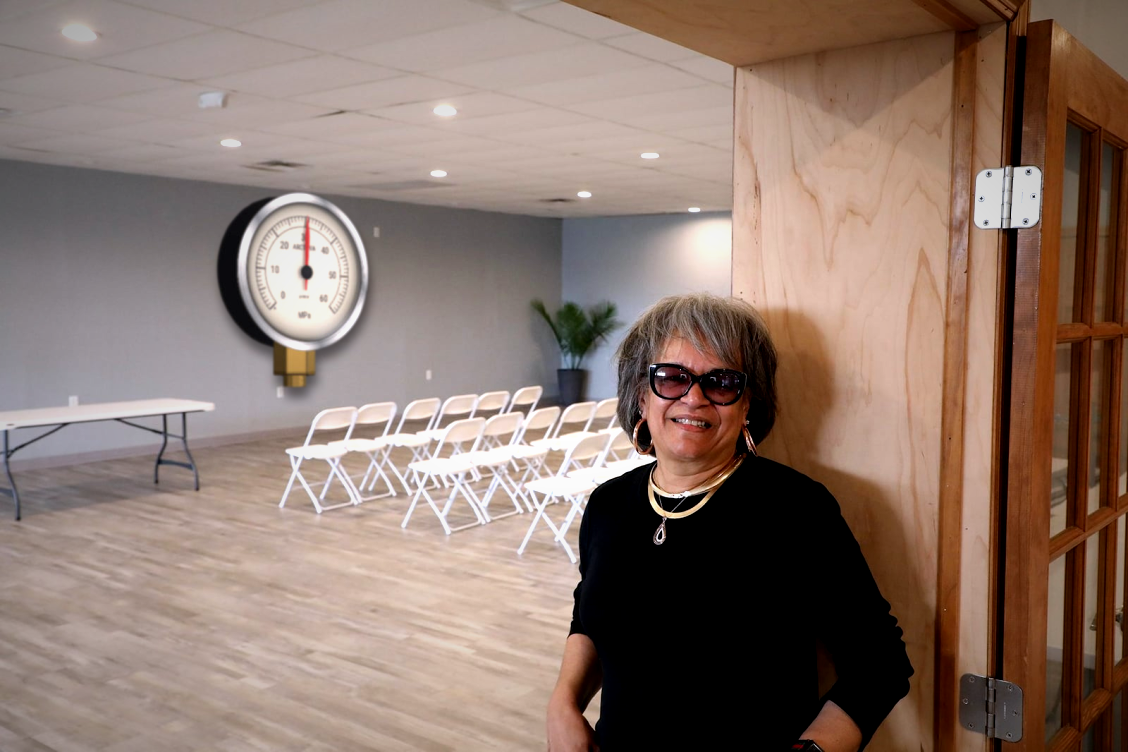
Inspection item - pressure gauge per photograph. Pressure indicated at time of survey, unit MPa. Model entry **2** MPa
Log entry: **30** MPa
